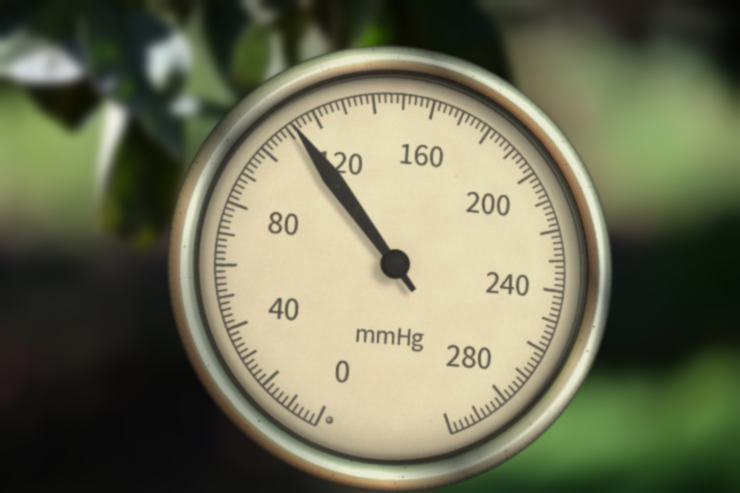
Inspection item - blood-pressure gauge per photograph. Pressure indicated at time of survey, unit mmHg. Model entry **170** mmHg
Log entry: **112** mmHg
